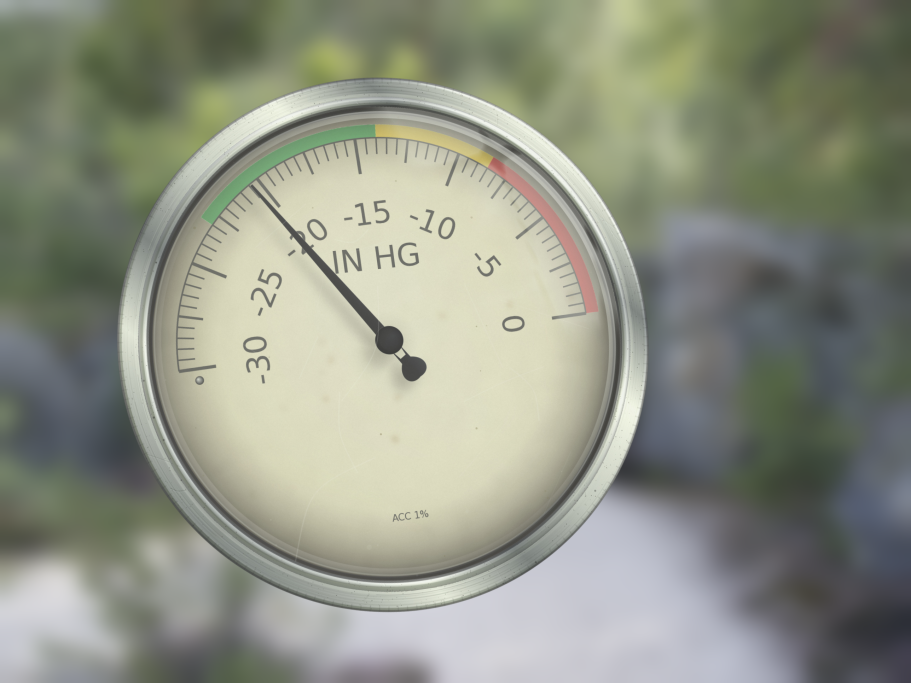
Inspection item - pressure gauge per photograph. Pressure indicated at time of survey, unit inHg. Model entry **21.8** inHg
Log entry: **-20.5** inHg
